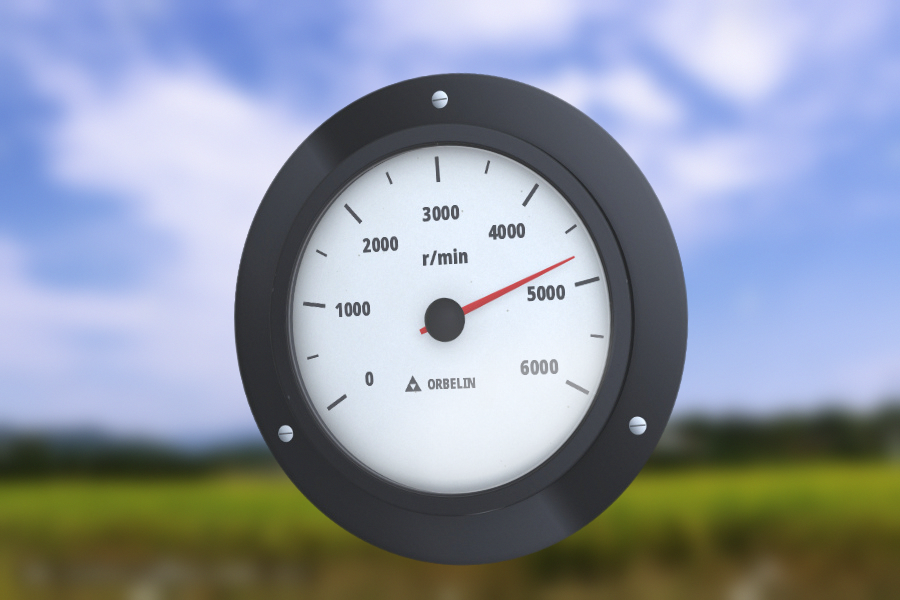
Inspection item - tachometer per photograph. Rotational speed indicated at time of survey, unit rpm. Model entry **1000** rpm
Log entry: **4750** rpm
